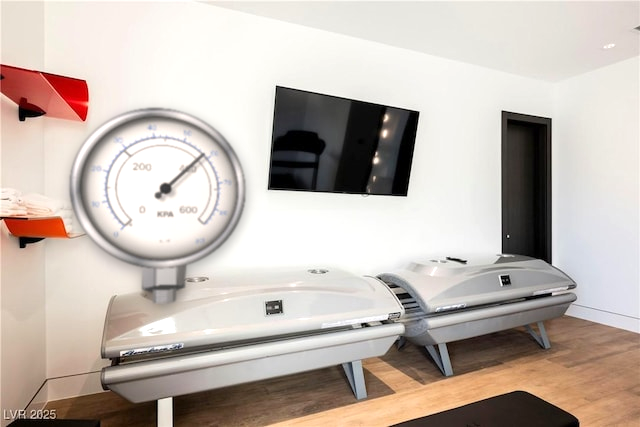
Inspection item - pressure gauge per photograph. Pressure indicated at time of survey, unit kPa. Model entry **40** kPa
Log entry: **400** kPa
